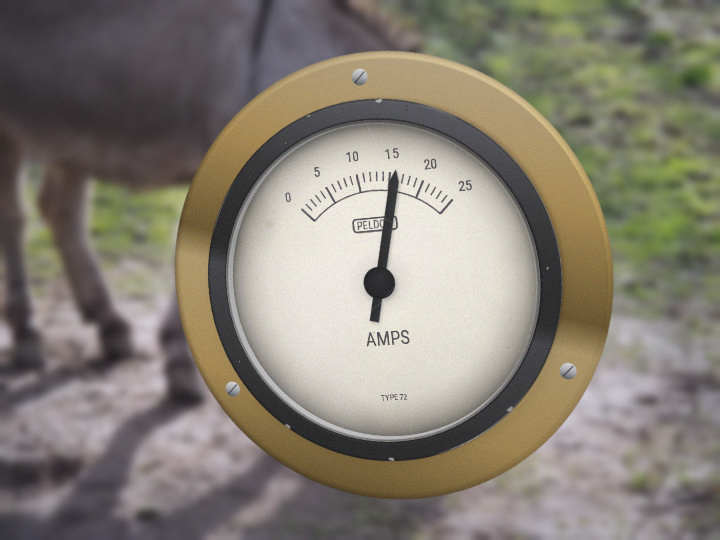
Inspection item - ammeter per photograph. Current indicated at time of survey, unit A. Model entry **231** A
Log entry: **16** A
